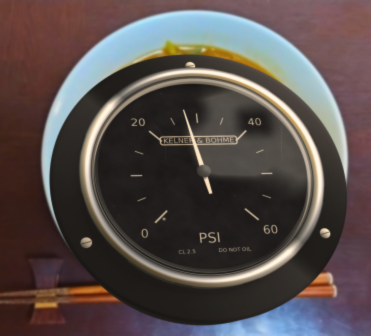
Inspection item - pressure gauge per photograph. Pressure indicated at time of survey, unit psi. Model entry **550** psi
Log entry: **27.5** psi
